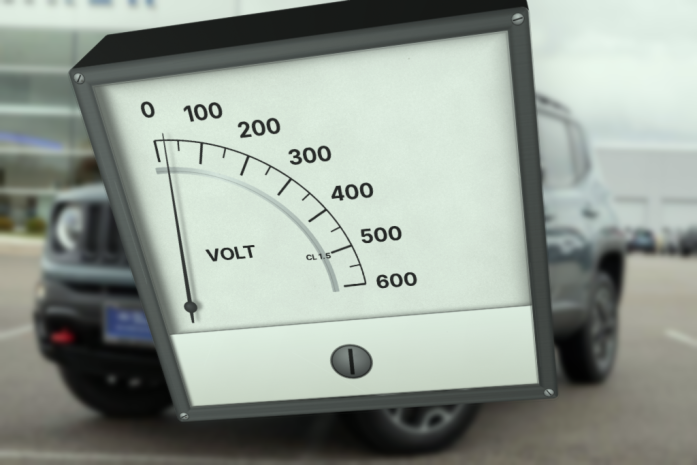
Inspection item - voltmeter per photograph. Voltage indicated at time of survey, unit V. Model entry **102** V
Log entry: **25** V
